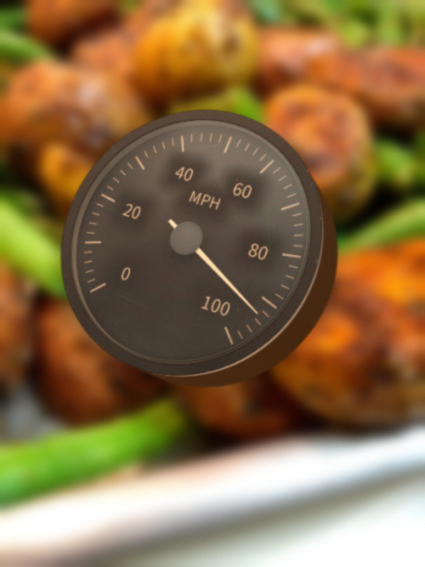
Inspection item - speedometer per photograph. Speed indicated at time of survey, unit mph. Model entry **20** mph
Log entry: **93** mph
